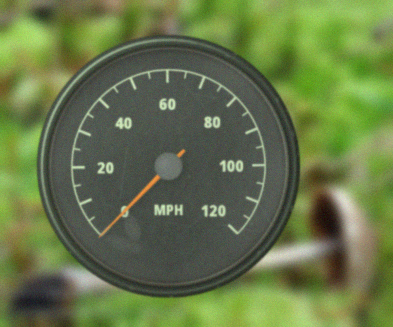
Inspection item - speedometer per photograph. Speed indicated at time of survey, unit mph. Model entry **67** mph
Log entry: **0** mph
